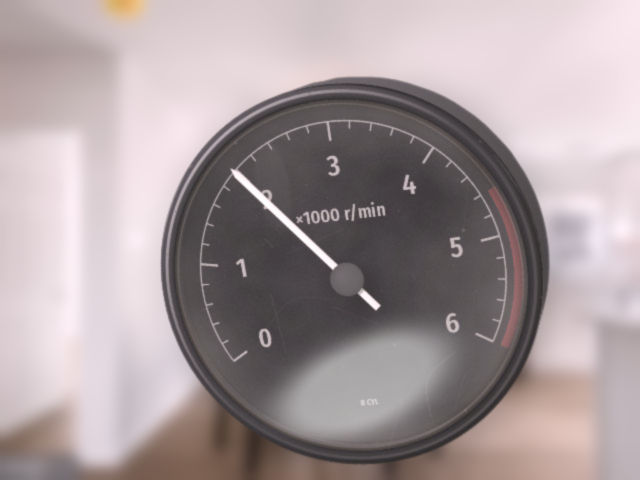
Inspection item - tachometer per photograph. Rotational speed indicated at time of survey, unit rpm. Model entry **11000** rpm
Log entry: **2000** rpm
